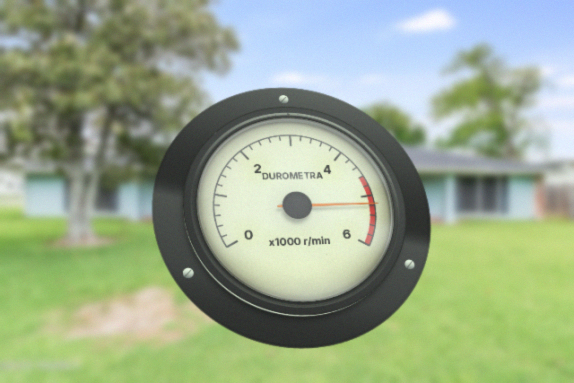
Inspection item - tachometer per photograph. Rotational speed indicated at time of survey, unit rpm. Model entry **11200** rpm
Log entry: **5200** rpm
